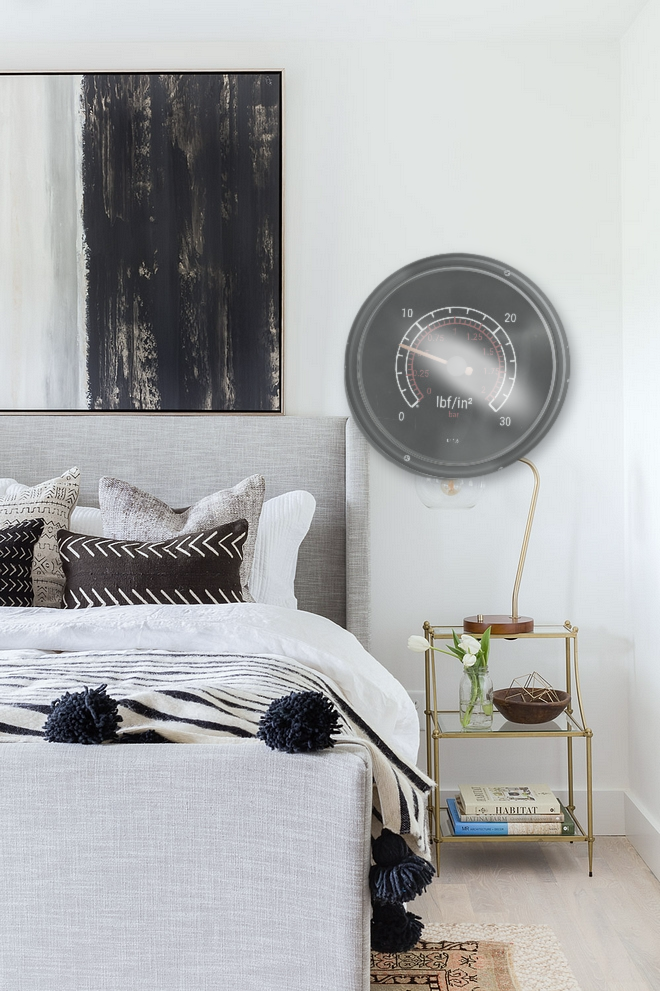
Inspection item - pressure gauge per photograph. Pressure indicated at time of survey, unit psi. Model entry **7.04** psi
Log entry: **7** psi
